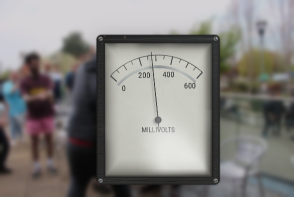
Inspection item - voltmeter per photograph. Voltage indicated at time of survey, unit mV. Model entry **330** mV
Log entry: **275** mV
